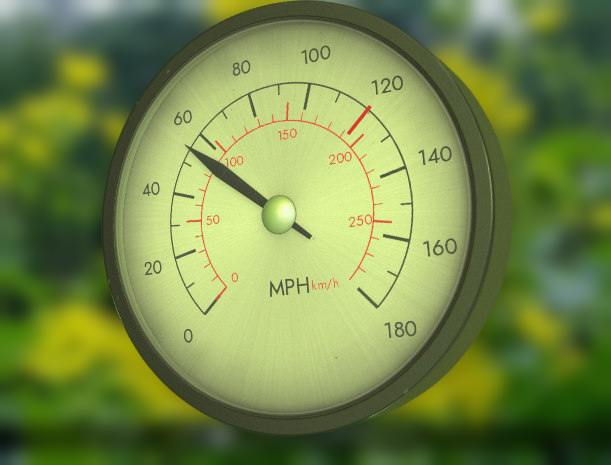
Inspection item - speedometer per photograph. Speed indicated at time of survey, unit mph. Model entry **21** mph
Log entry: **55** mph
